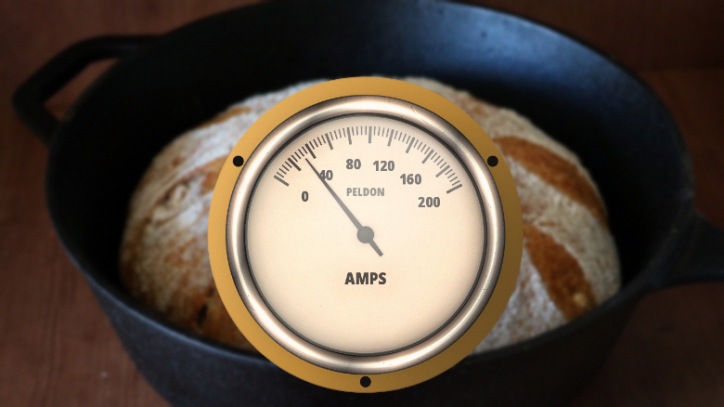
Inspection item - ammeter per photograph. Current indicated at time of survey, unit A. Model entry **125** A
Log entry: **32** A
